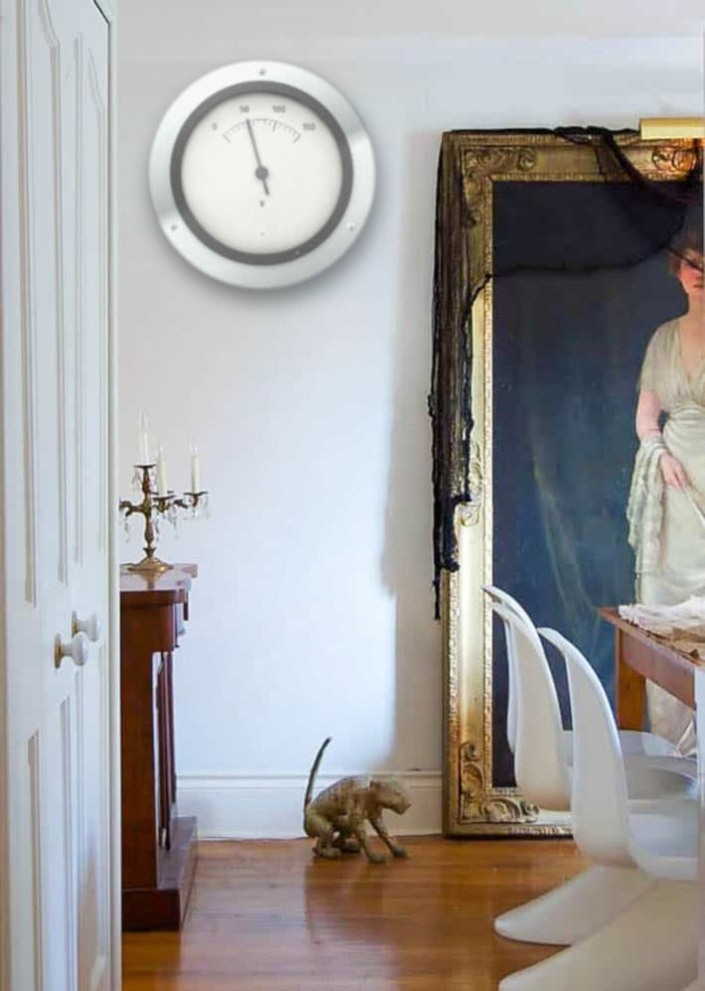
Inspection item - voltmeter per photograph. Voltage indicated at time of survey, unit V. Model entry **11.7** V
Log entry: **50** V
